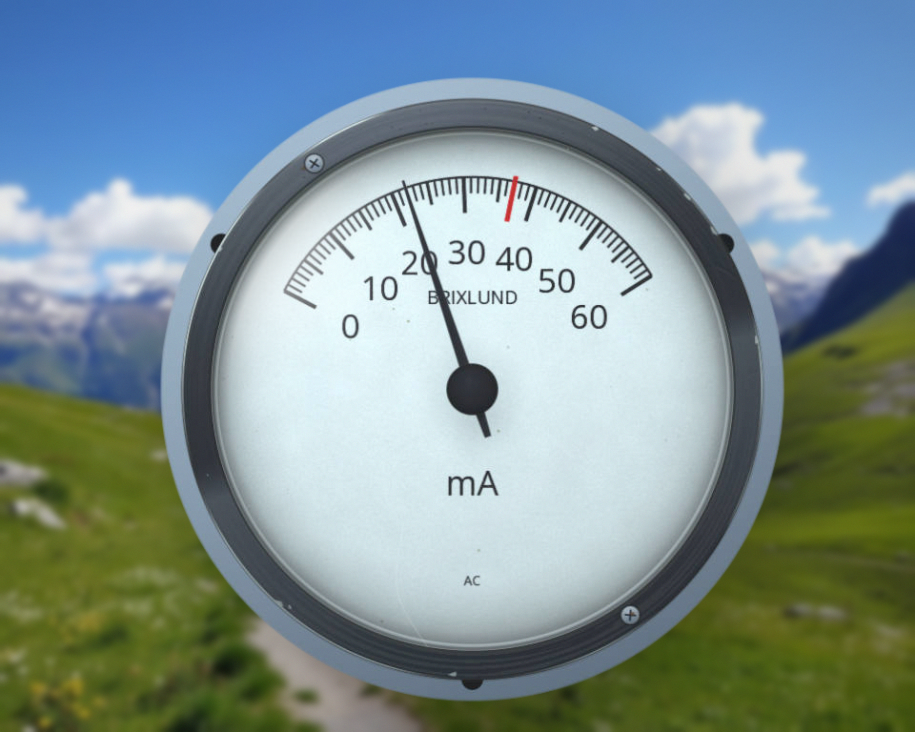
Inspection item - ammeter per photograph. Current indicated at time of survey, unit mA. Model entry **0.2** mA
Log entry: **22** mA
